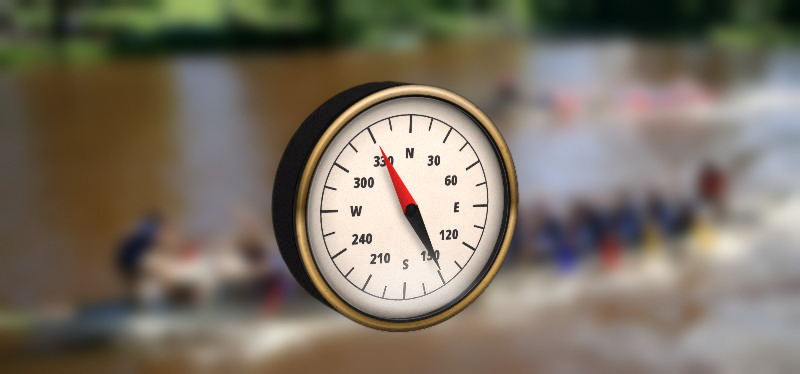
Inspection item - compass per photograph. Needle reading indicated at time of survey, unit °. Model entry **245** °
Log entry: **330** °
